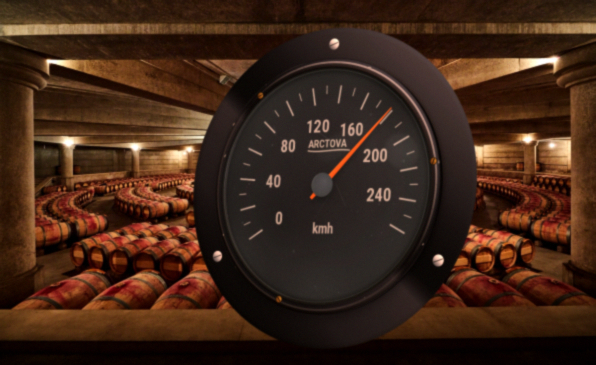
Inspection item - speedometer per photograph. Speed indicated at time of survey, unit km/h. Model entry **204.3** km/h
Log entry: **180** km/h
